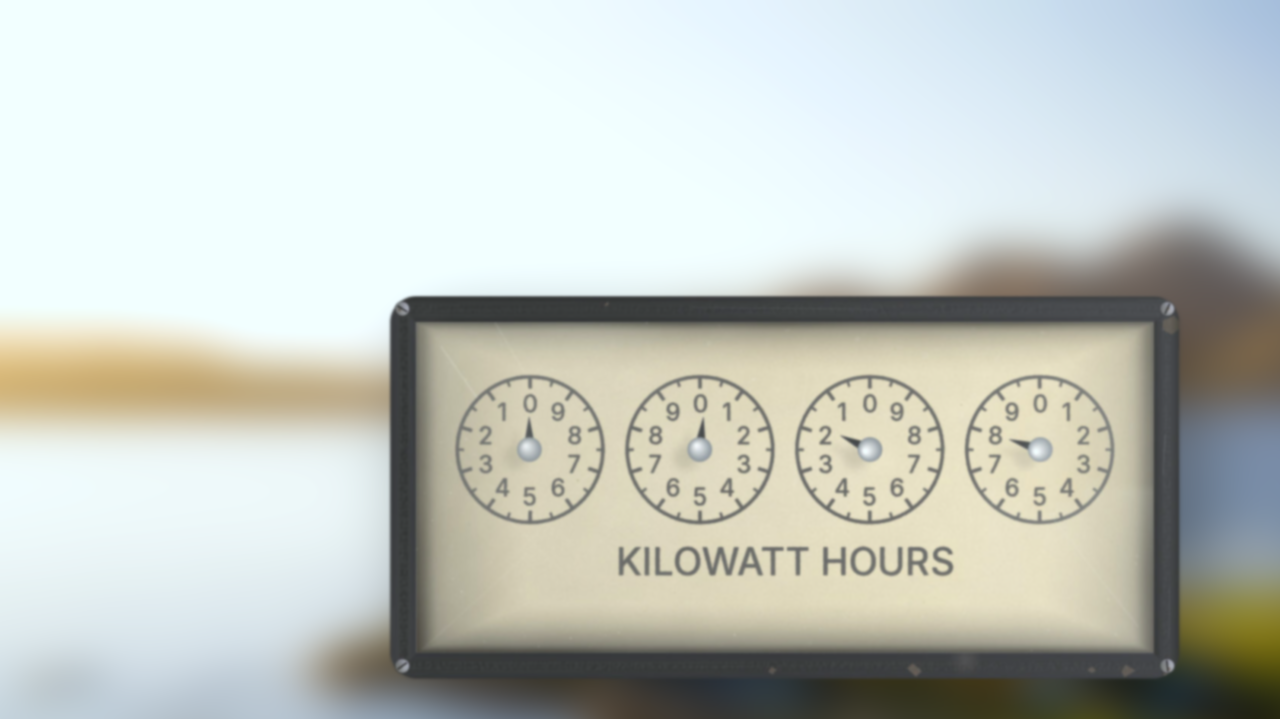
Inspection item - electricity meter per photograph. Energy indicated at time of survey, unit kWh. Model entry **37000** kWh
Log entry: **18** kWh
